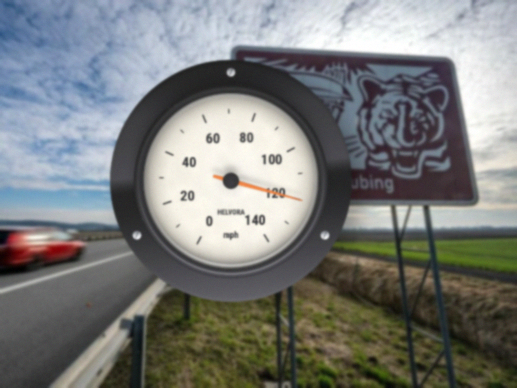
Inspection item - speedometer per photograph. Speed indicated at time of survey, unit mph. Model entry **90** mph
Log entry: **120** mph
